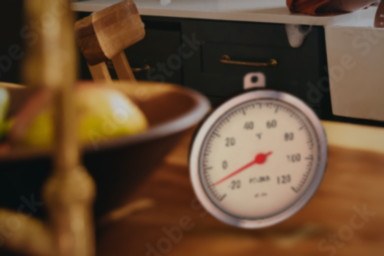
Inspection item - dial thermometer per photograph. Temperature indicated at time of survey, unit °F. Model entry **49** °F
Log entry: **-10** °F
